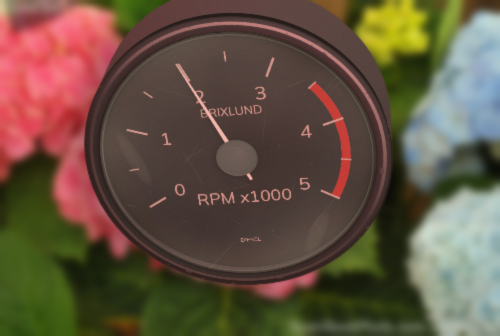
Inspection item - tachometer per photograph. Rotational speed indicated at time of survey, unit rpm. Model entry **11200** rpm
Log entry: **2000** rpm
